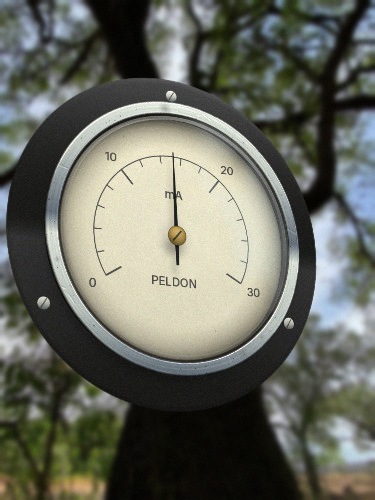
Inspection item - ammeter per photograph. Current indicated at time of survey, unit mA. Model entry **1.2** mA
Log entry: **15** mA
